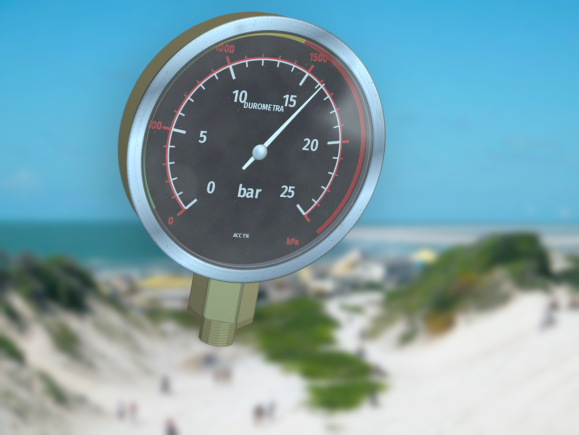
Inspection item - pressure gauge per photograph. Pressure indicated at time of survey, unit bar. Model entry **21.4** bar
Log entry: **16** bar
